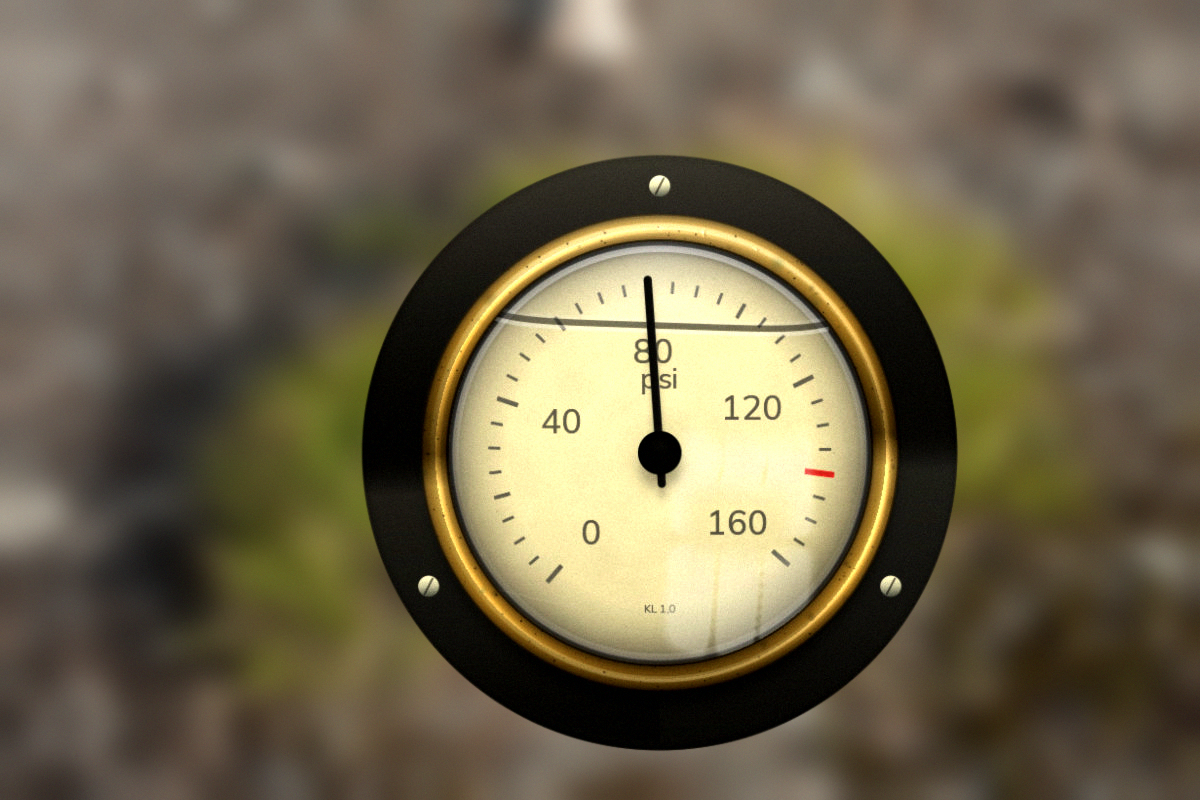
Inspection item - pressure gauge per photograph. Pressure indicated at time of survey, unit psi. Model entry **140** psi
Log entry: **80** psi
